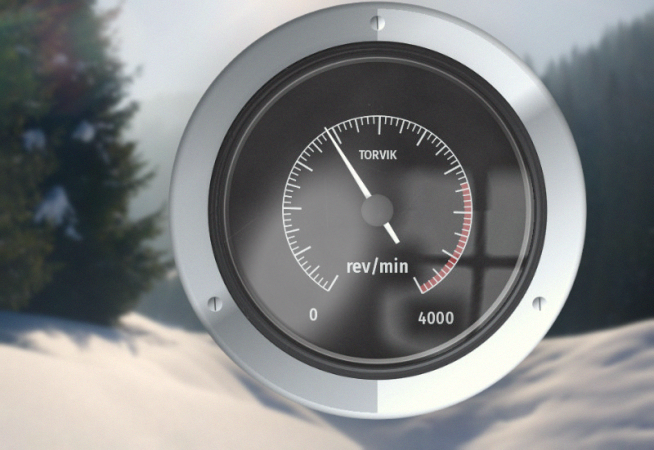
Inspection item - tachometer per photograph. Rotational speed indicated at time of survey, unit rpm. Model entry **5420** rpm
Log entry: **1550** rpm
